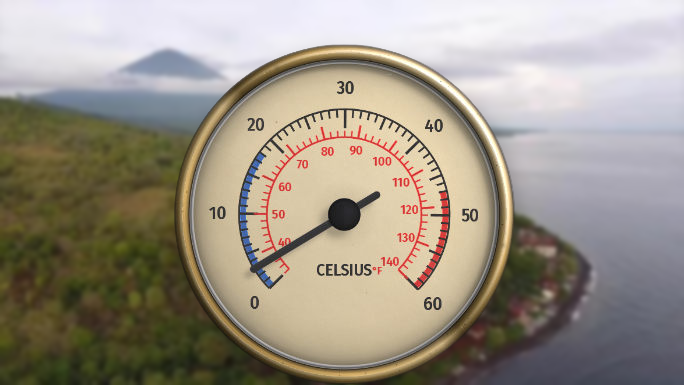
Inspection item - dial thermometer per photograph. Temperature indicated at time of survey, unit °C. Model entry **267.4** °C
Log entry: **3** °C
